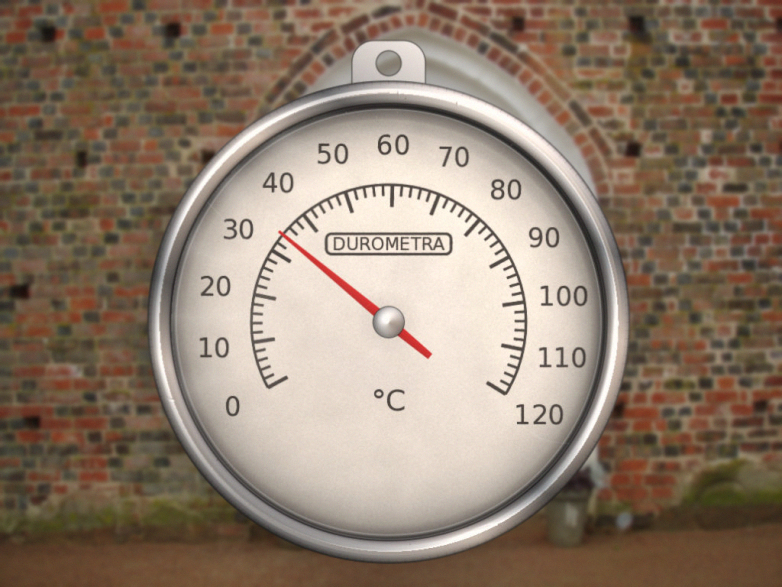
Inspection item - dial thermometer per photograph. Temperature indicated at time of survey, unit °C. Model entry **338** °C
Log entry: **34** °C
